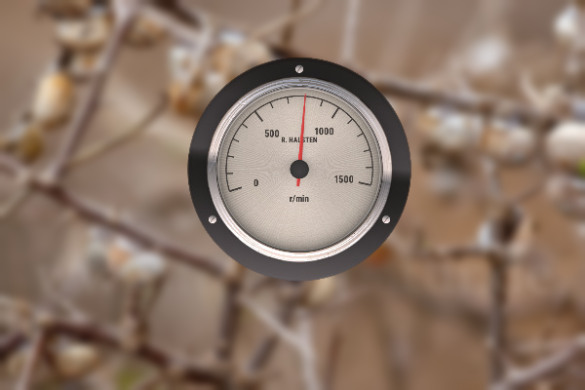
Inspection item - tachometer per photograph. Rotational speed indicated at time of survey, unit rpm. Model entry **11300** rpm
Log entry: **800** rpm
